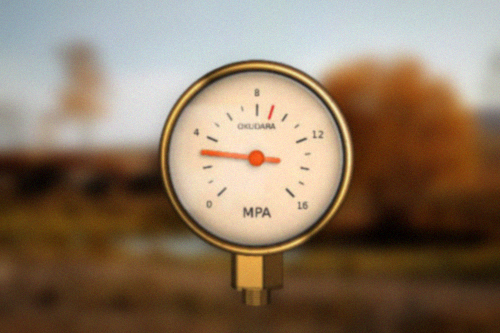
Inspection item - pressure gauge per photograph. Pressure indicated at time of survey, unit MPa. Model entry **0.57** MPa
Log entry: **3** MPa
